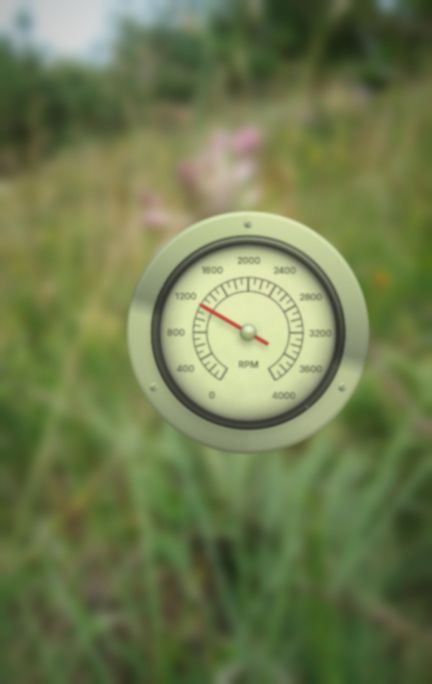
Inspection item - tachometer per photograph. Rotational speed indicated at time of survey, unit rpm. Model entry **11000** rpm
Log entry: **1200** rpm
